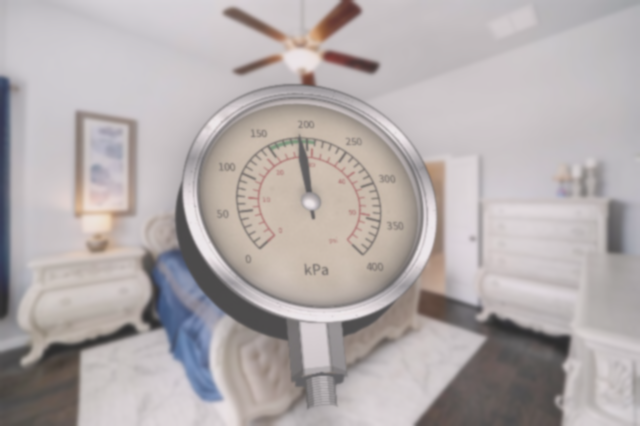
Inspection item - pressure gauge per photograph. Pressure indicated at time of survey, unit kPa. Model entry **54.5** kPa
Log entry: **190** kPa
